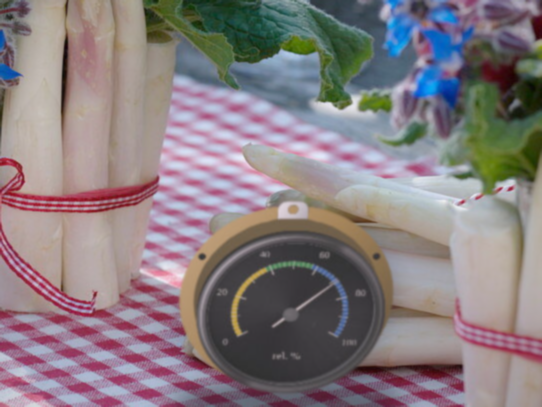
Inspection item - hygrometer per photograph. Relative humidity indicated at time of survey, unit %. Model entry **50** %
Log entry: **70** %
